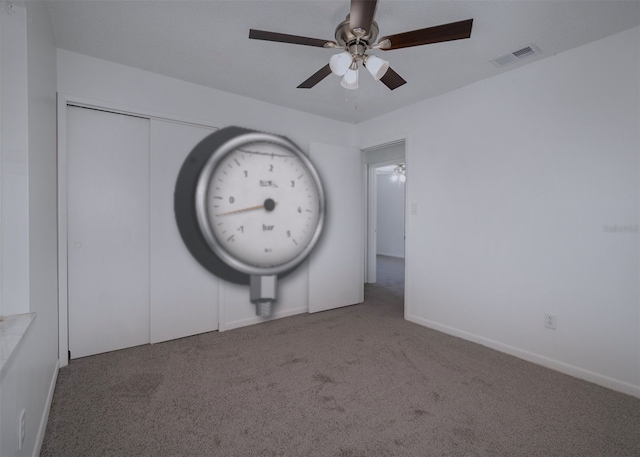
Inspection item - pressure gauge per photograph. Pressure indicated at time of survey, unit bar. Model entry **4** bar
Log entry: **-0.4** bar
